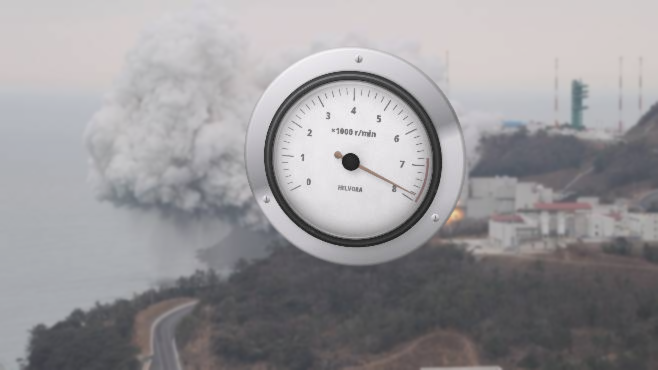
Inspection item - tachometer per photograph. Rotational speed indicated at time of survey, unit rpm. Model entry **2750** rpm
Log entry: **7800** rpm
